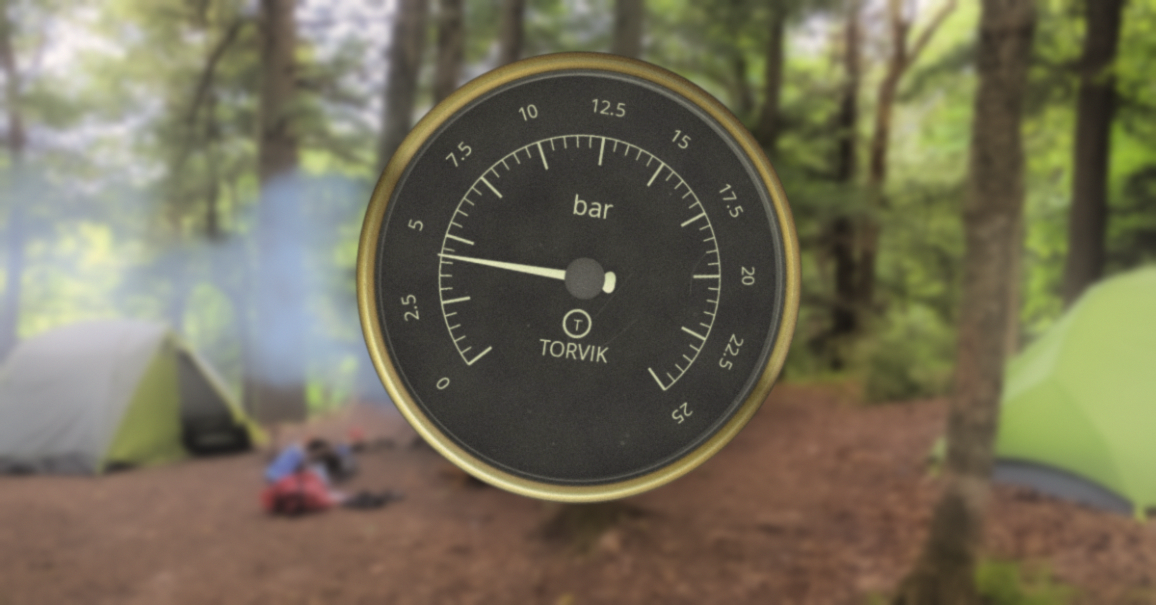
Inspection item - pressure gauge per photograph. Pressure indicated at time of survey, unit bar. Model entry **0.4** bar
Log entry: **4.25** bar
